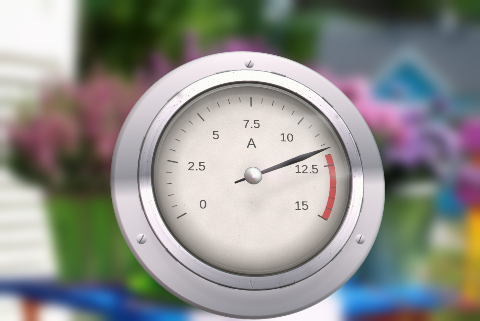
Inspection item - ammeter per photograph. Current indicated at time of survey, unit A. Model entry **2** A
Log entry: **11.75** A
